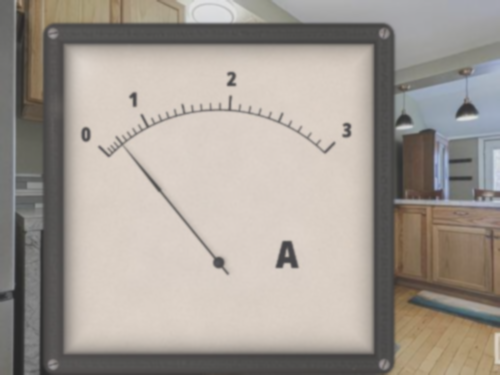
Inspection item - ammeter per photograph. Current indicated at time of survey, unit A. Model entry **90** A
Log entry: **0.5** A
